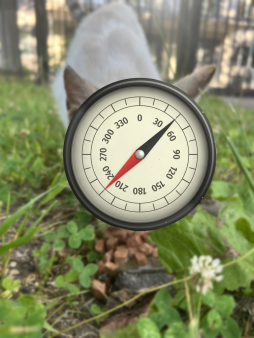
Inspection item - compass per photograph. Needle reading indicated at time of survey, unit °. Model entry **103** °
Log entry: **225** °
